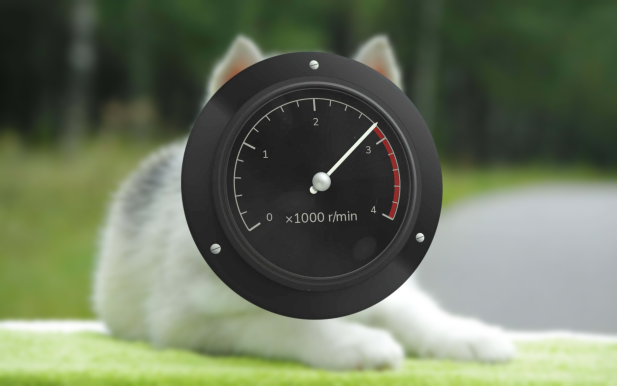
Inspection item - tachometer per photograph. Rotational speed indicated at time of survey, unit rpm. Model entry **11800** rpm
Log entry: **2800** rpm
